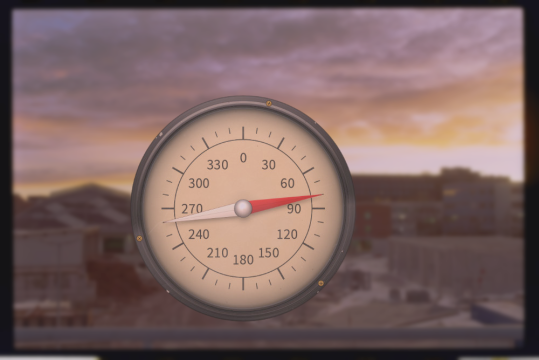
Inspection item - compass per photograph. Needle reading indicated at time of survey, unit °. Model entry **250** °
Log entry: **80** °
